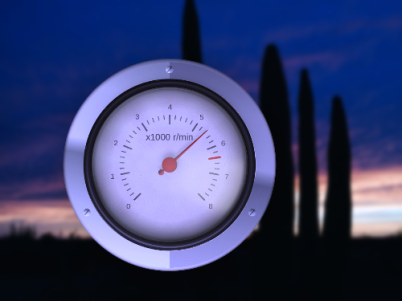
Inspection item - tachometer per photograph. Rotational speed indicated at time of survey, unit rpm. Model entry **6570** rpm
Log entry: **5400** rpm
